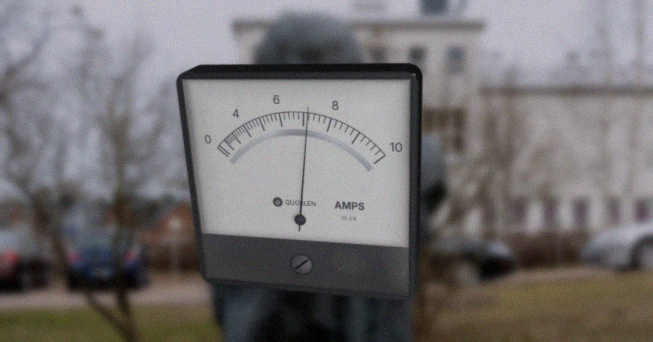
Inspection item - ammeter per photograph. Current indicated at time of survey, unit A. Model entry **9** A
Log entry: **7.2** A
